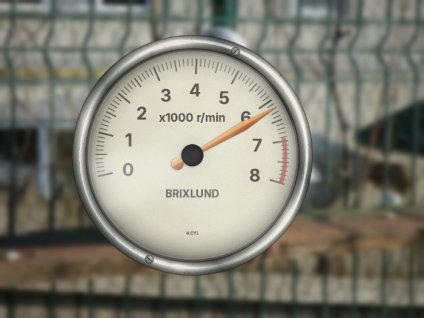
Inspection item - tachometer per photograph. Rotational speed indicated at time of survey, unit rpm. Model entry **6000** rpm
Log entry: **6200** rpm
